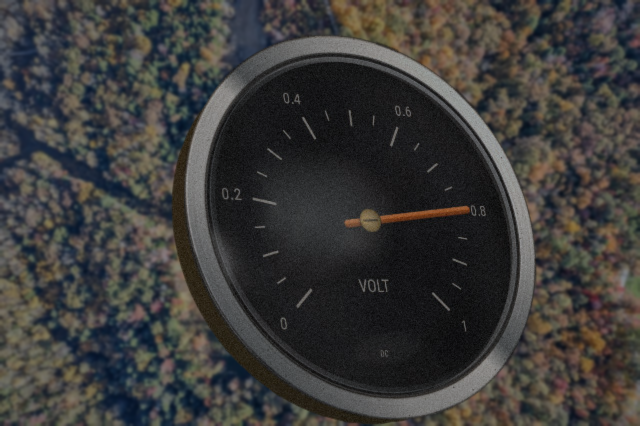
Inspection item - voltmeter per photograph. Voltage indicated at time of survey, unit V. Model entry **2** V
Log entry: **0.8** V
